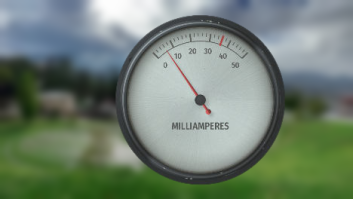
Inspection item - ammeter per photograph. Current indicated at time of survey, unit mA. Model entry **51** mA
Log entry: **6** mA
